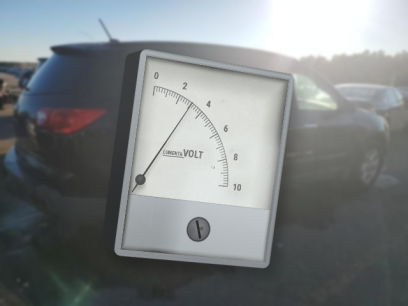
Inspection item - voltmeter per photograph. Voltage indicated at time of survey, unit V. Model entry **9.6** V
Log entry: **3** V
